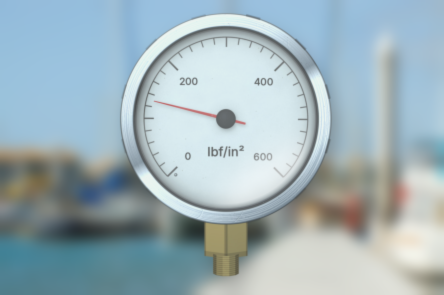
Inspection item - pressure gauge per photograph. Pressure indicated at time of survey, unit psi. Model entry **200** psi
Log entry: **130** psi
